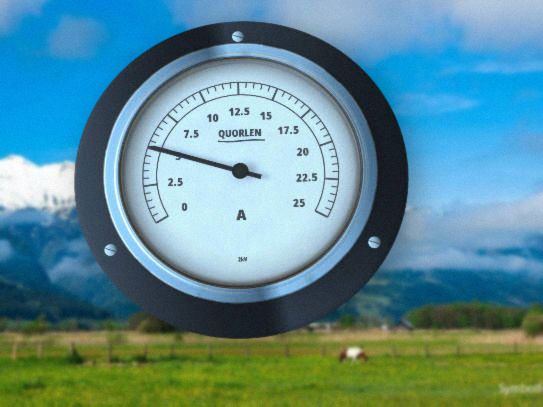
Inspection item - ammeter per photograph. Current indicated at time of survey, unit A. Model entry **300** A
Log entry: **5** A
